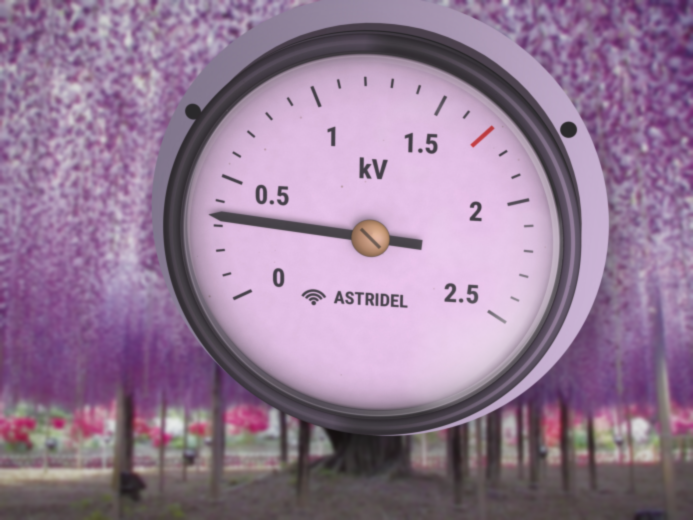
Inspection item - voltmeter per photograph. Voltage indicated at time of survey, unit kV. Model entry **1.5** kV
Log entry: **0.35** kV
